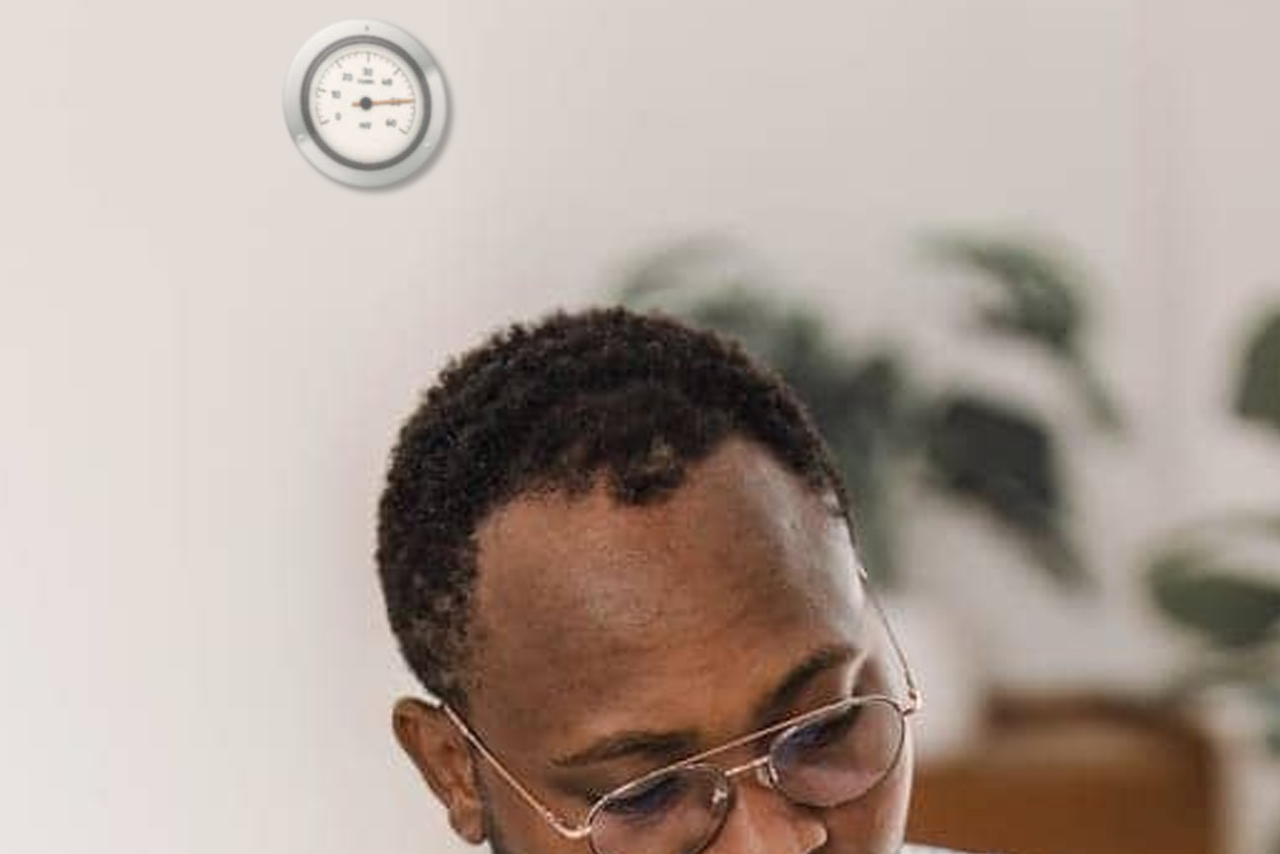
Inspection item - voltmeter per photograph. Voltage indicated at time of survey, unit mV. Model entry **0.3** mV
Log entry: **50** mV
